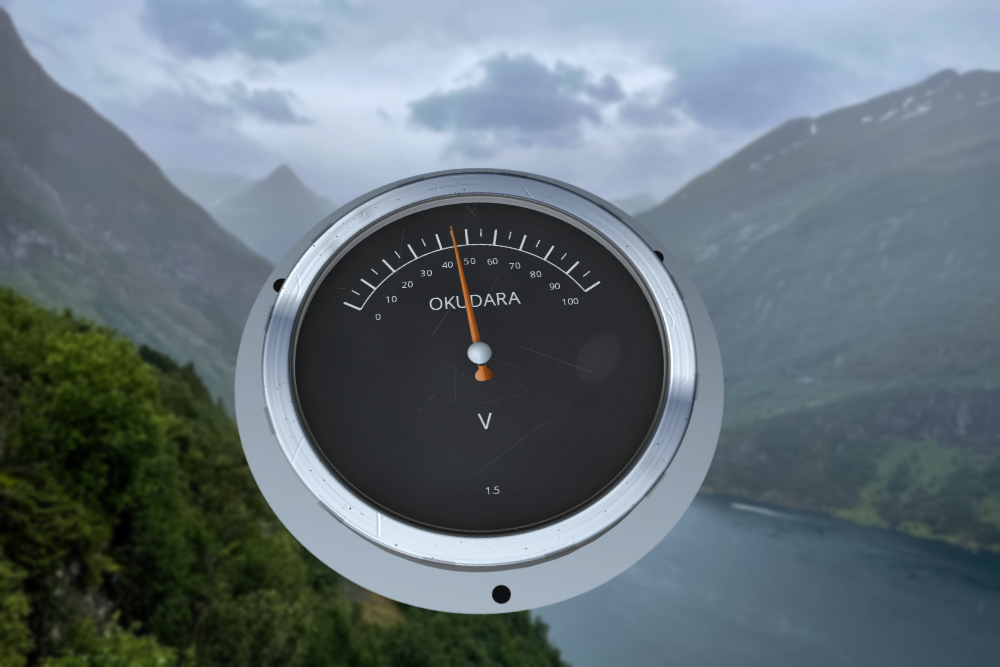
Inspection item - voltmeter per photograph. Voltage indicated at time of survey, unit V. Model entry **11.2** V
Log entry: **45** V
